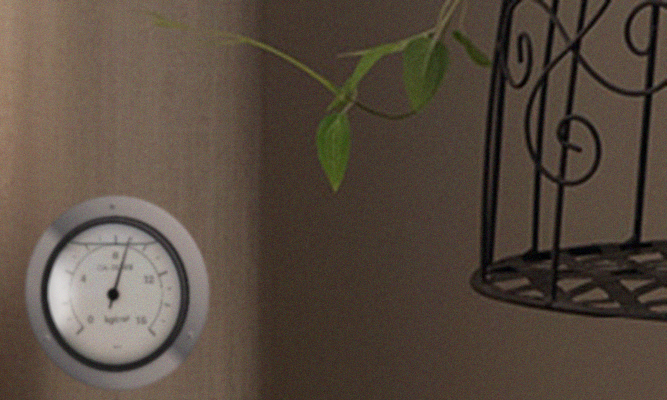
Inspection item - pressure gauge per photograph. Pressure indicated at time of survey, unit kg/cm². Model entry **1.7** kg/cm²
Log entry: **9** kg/cm²
